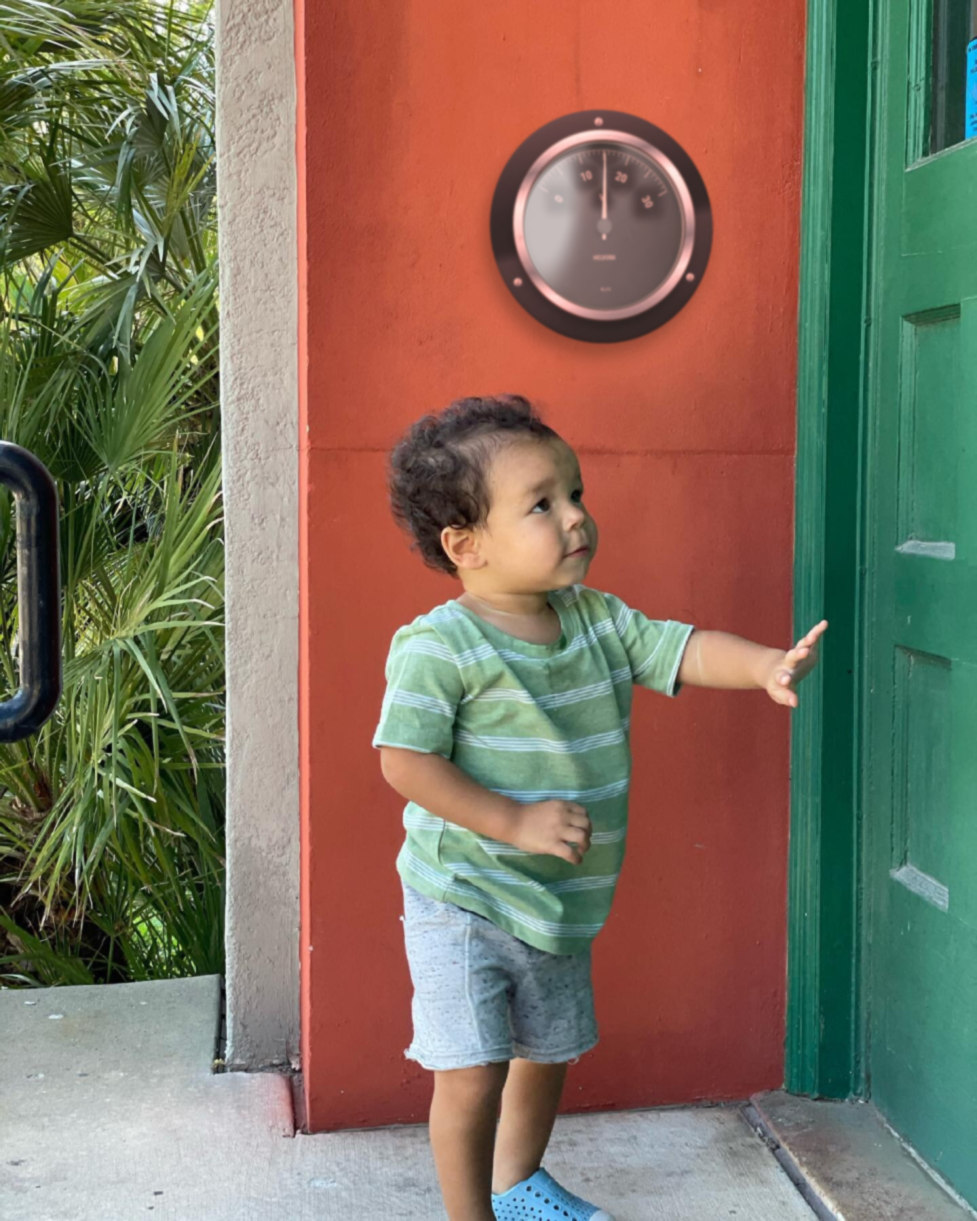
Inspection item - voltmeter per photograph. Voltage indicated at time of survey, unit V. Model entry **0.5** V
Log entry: **15** V
